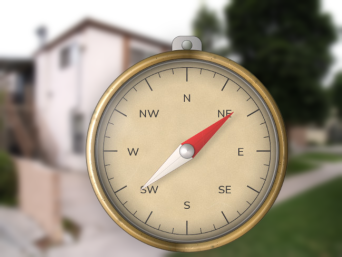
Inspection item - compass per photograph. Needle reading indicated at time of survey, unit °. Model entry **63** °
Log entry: **50** °
